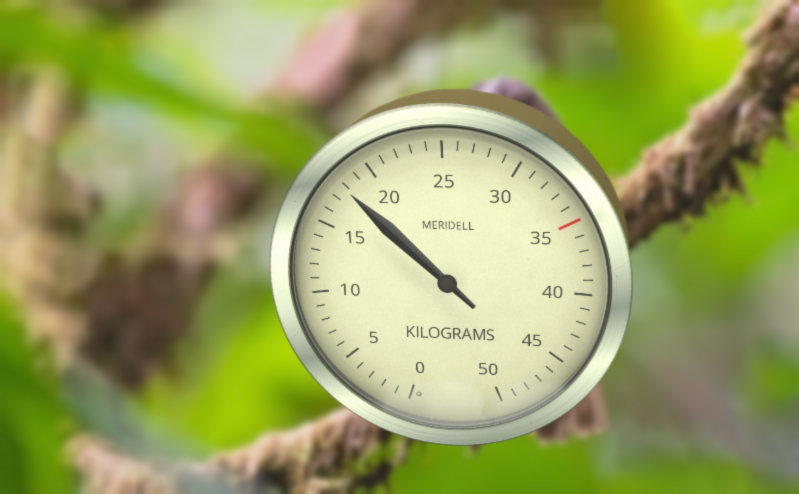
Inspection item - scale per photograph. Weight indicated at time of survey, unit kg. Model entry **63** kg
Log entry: **18** kg
